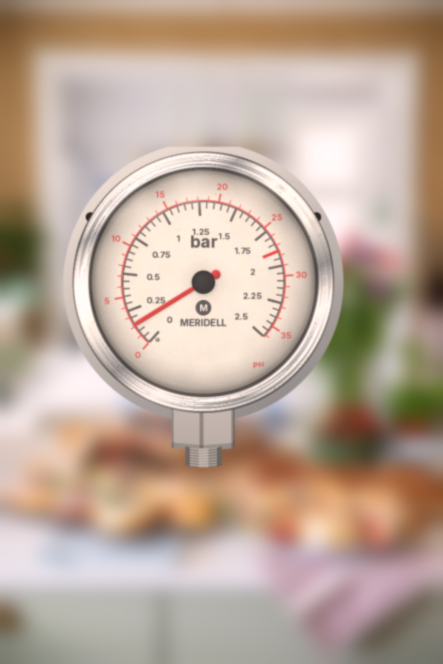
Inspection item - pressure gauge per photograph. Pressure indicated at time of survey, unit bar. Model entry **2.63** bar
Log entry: **0.15** bar
